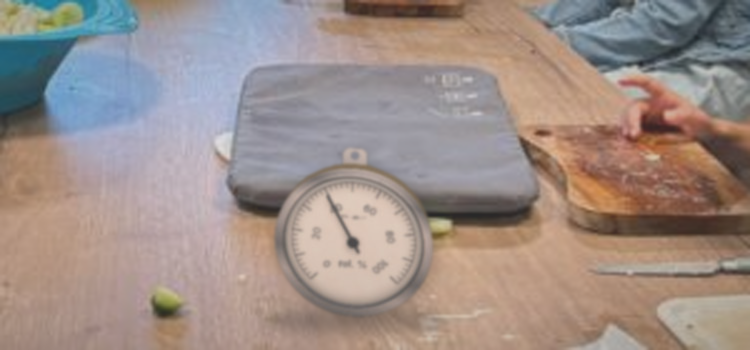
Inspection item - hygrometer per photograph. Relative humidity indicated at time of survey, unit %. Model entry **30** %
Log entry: **40** %
